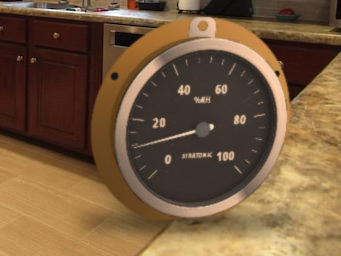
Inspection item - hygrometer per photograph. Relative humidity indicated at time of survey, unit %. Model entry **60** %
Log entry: **12** %
